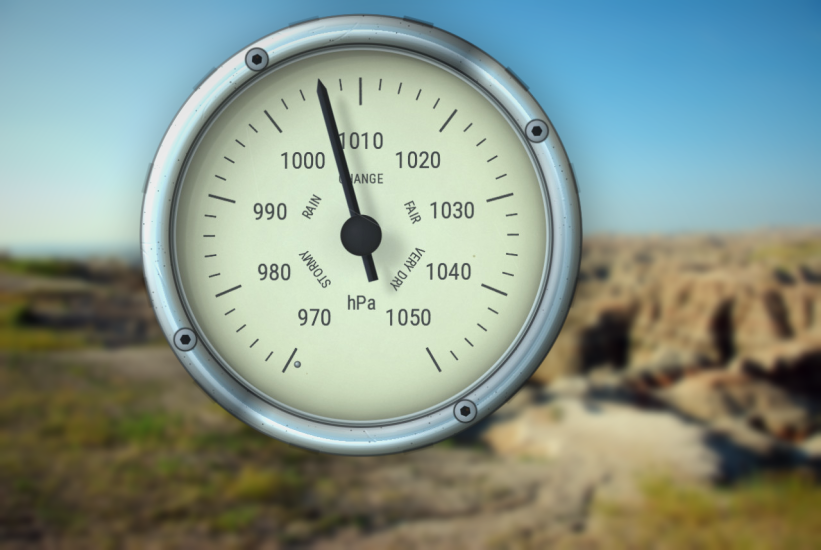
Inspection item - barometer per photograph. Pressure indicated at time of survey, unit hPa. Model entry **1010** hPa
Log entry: **1006** hPa
